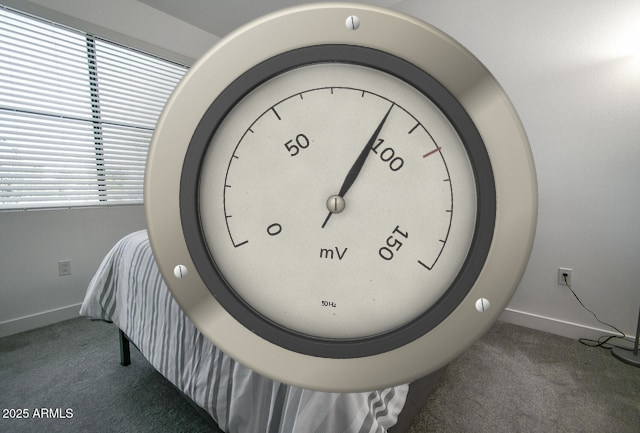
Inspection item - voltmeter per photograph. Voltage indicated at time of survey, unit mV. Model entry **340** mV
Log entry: **90** mV
